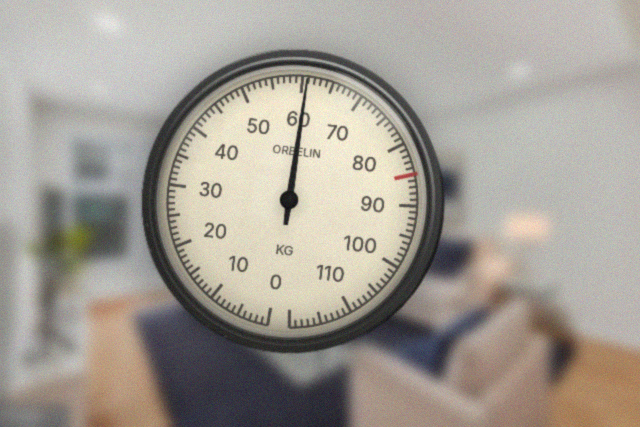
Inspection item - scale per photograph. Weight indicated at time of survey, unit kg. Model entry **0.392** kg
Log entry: **61** kg
